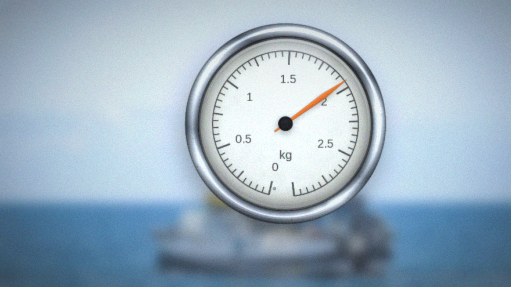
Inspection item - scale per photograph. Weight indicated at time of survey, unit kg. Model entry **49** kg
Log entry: **1.95** kg
